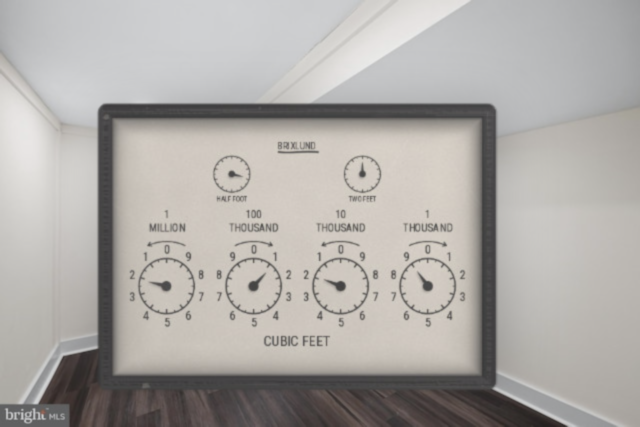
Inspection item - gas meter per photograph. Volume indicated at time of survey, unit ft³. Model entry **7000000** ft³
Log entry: **211900** ft³
